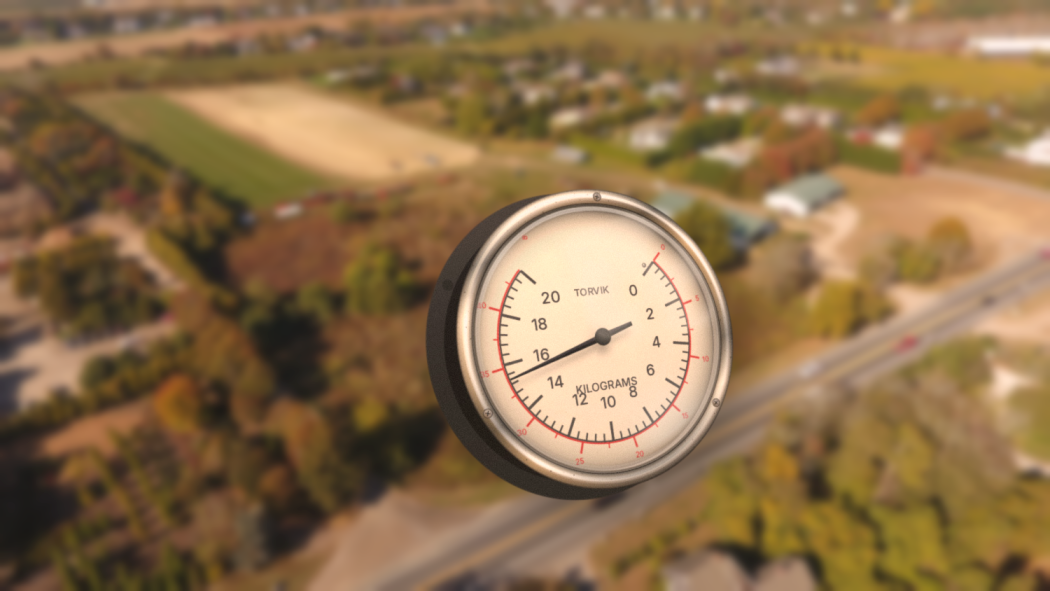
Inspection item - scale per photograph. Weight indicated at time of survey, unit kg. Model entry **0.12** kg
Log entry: **15.4** kg
